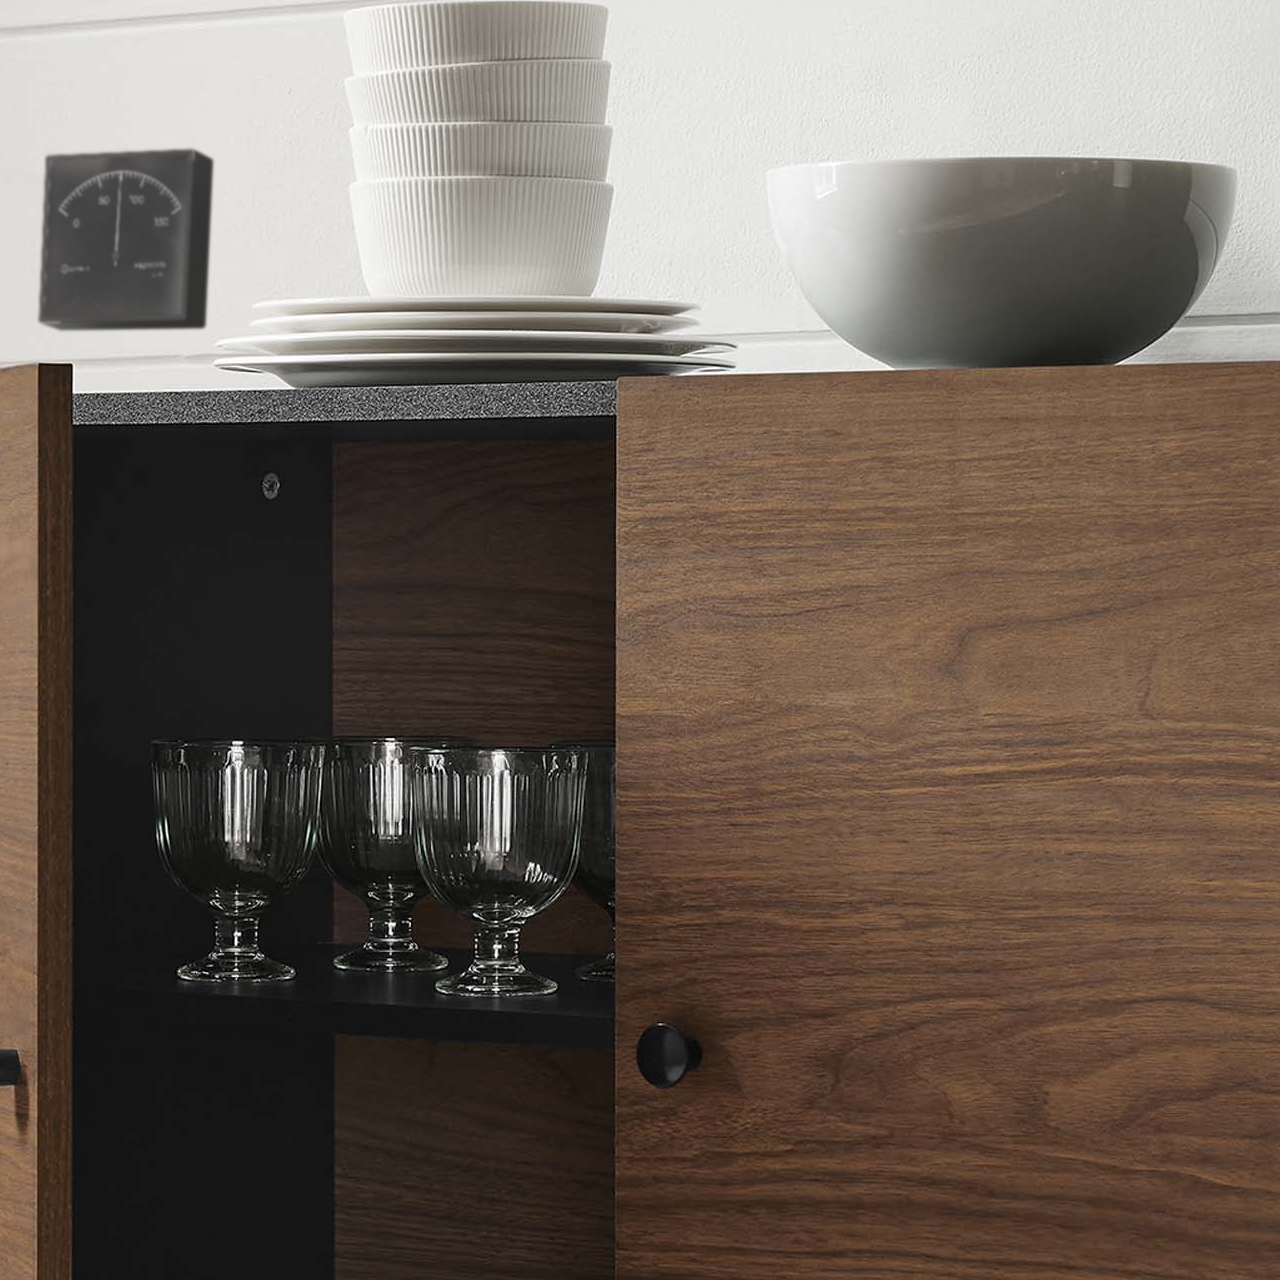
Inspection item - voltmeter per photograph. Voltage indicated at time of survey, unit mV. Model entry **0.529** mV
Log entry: **75** mV
